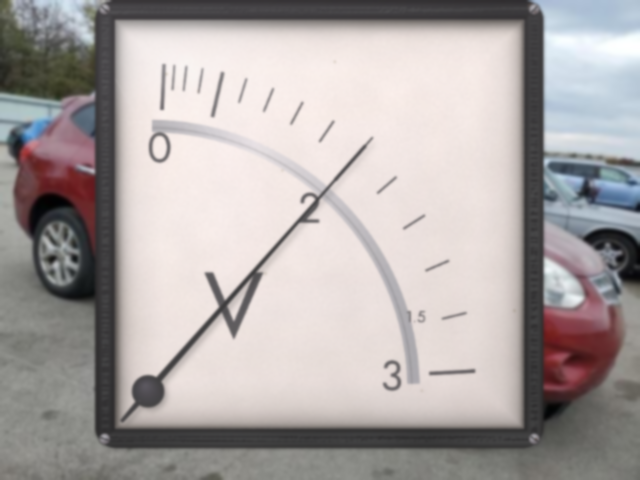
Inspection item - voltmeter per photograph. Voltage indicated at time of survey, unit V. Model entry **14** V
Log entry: **2** V
